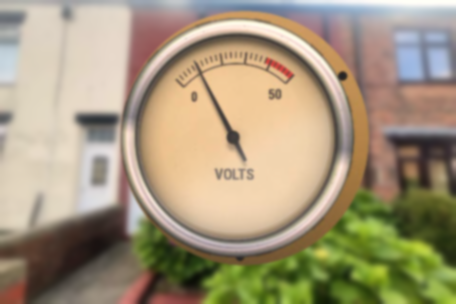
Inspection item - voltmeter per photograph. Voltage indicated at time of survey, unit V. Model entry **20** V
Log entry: **10** V
